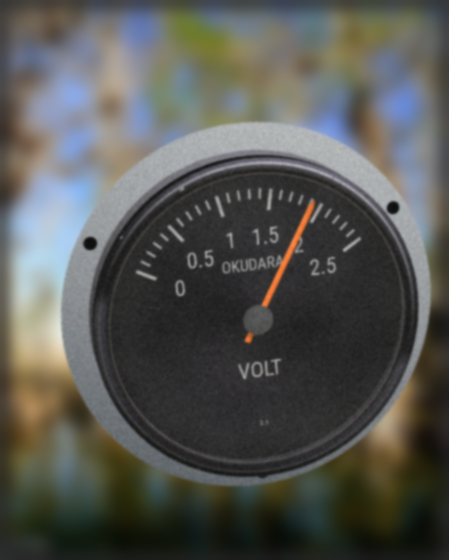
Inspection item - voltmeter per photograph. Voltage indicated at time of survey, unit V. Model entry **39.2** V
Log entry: **1.9** V
